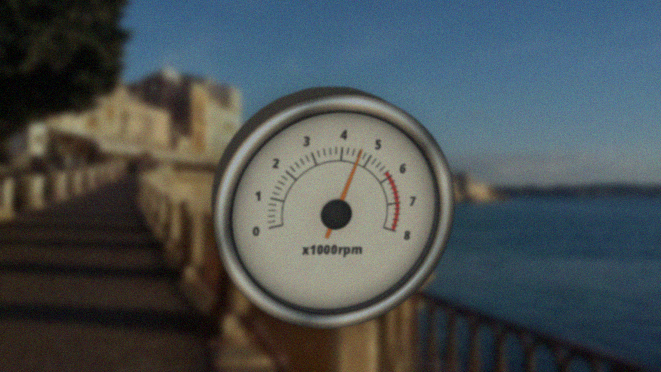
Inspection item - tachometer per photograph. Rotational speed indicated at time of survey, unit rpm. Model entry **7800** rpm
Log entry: **4600** rpm
